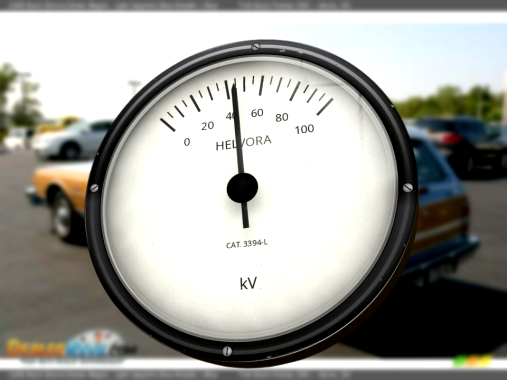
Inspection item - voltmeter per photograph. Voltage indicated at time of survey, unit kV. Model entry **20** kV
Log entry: **45** kV
